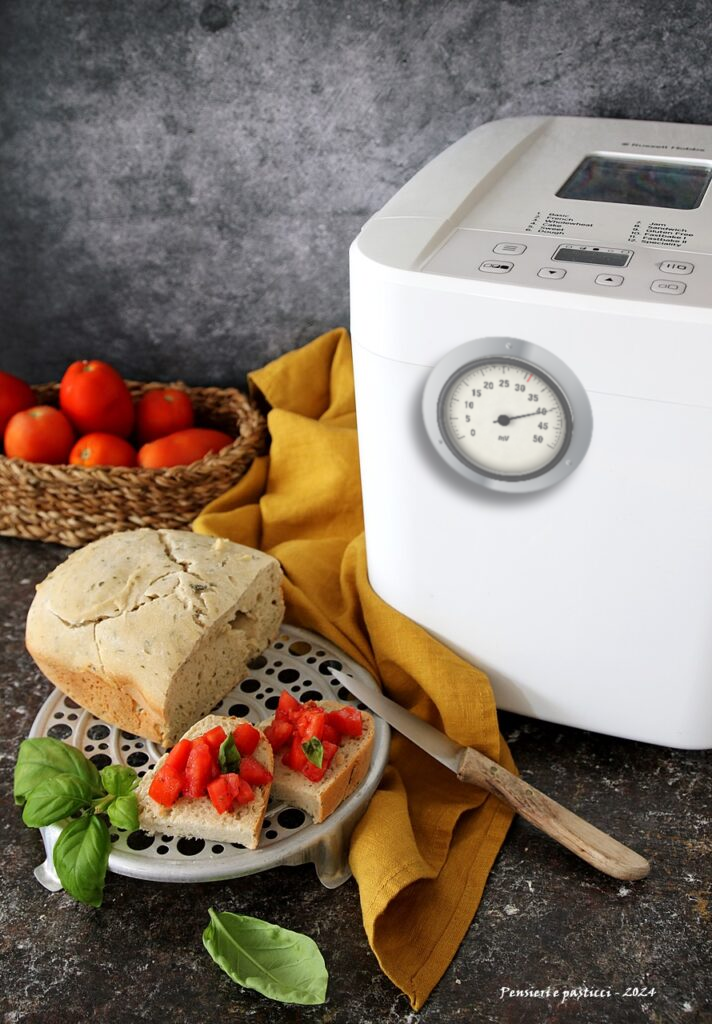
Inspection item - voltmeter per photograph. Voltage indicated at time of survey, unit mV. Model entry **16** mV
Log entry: **40** mV
